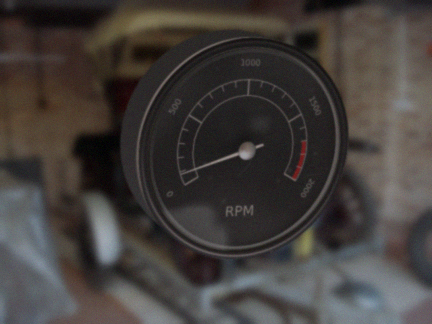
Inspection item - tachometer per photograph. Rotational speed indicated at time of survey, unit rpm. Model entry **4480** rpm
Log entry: **100** rpm
